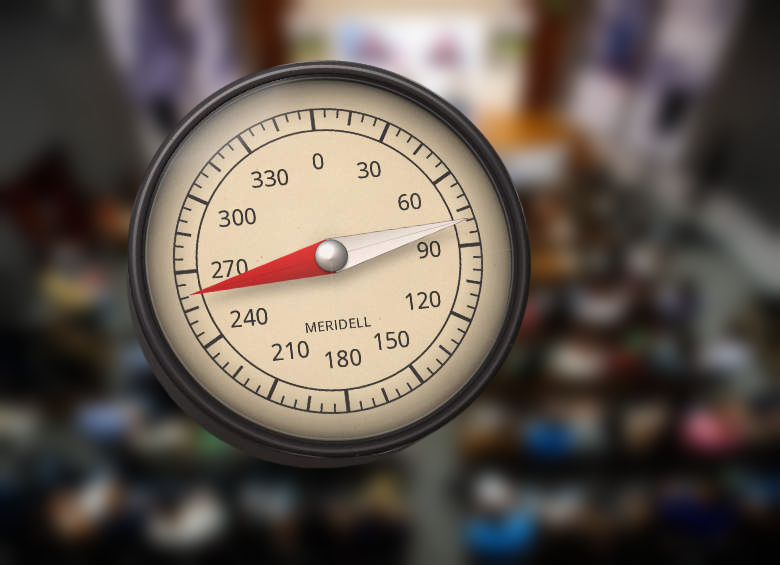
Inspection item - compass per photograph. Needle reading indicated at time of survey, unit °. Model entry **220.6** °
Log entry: **260** °
